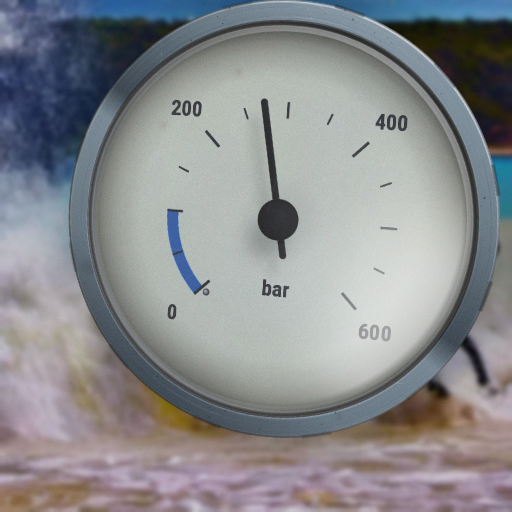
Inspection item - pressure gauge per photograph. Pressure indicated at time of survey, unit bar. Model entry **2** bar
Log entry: **275** bar
